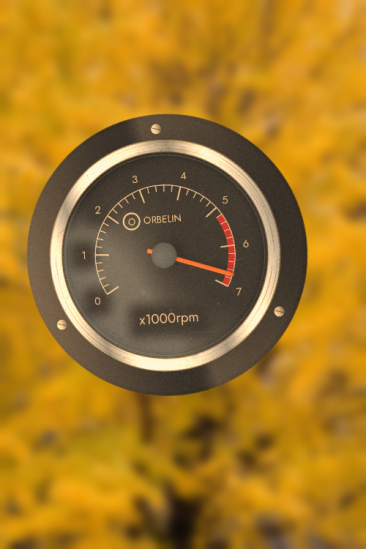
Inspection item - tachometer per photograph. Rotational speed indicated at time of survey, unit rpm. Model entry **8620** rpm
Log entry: **6700** rpm
